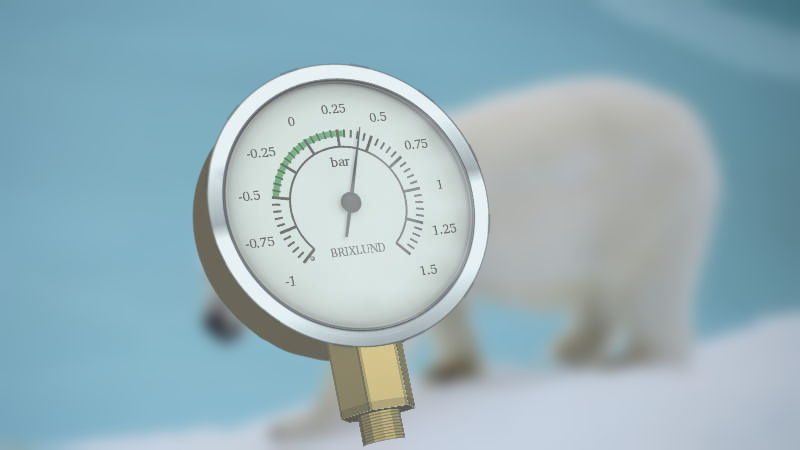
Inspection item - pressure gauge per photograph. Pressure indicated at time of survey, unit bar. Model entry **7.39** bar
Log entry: **0.4** bar
